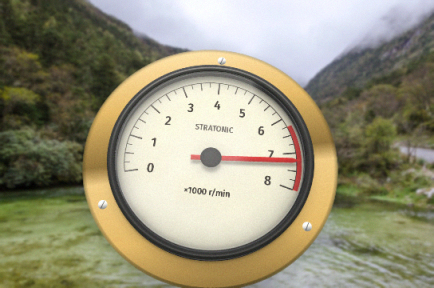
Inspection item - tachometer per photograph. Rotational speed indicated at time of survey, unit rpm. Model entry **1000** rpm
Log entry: **7250** rpm
